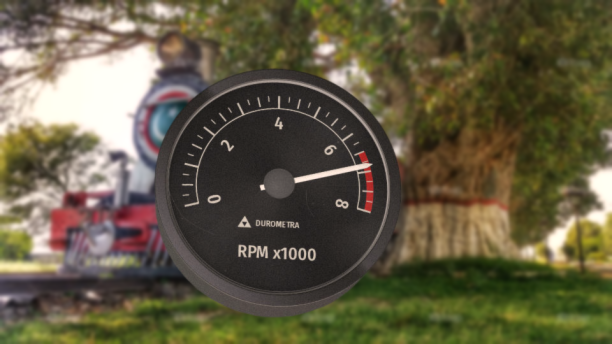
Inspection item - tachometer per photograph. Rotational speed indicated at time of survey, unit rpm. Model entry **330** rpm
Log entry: **6875** rpm
